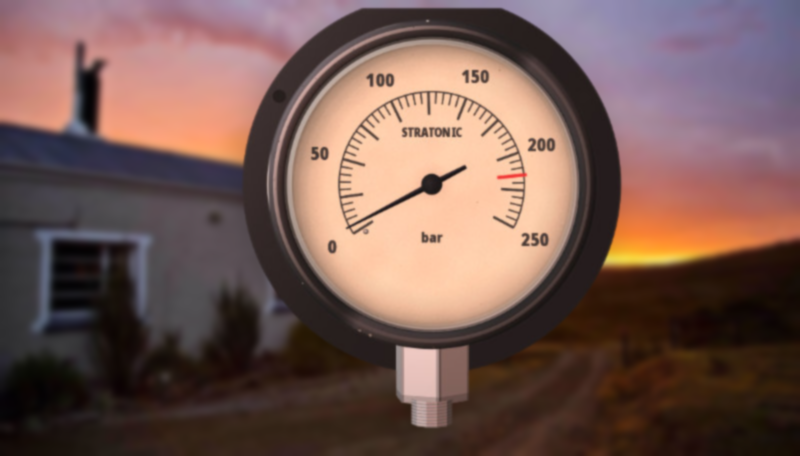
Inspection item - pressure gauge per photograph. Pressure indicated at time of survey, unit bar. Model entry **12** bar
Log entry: **5** bar
